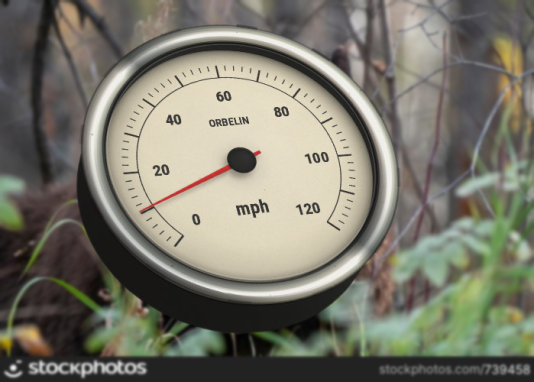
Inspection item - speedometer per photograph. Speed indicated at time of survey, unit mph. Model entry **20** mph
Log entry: **10** mph
